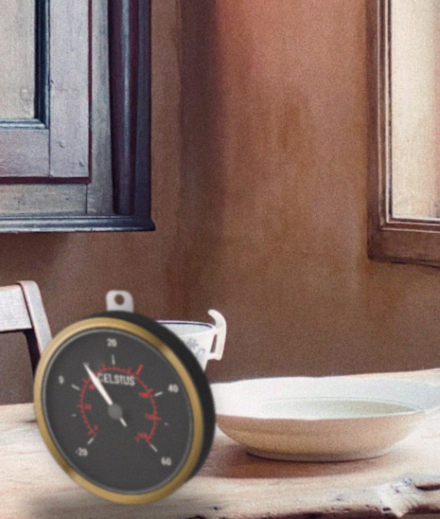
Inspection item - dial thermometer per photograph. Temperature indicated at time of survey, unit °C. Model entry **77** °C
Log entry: **10** °C
